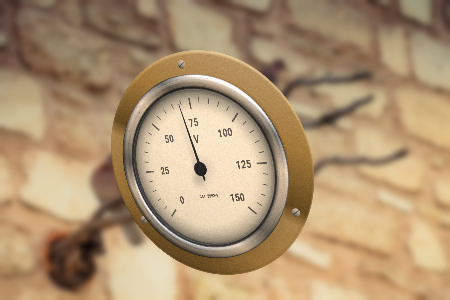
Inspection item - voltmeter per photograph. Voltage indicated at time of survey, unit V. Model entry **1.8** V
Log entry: **70** V
